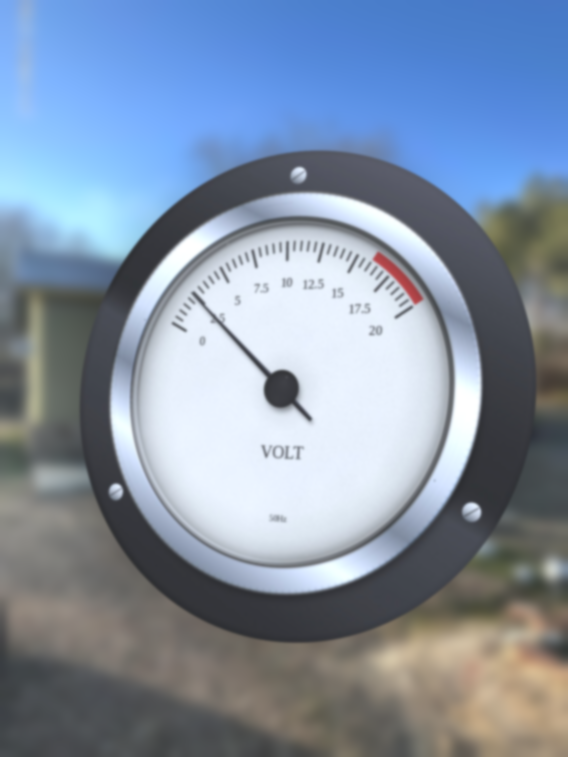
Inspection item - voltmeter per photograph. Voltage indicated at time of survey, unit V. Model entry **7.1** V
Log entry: **2.5** V
